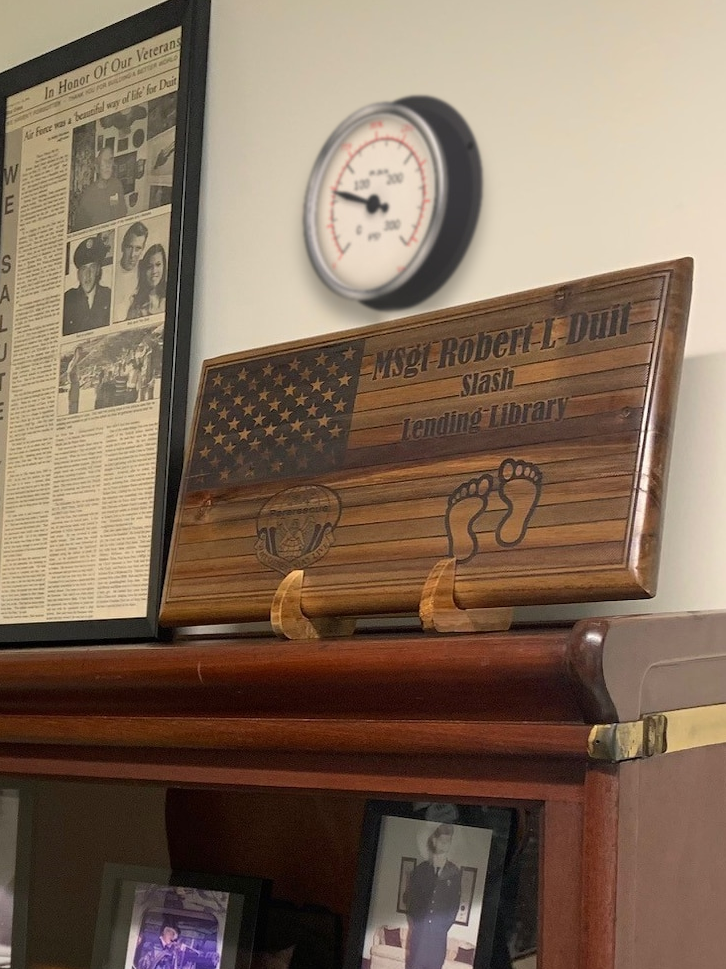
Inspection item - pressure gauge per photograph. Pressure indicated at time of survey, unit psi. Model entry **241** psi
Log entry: **70** psi
